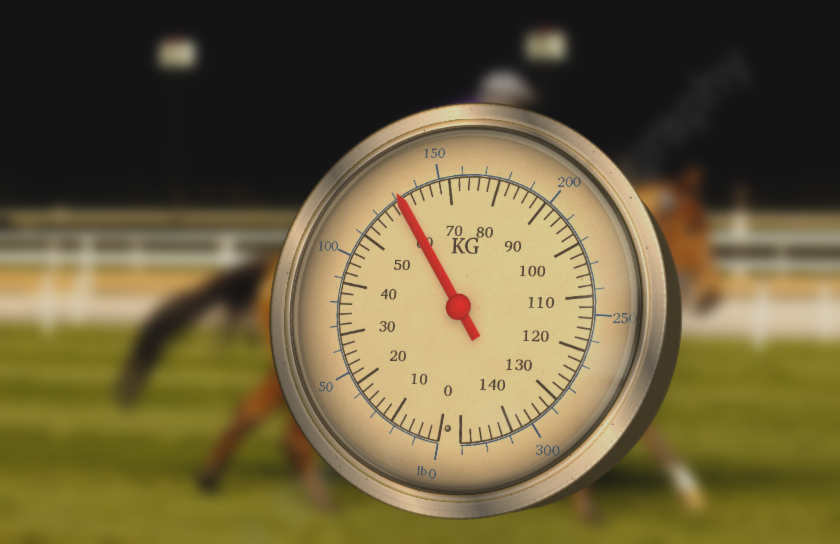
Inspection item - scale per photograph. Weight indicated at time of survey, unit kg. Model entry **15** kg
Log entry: **60** kg
